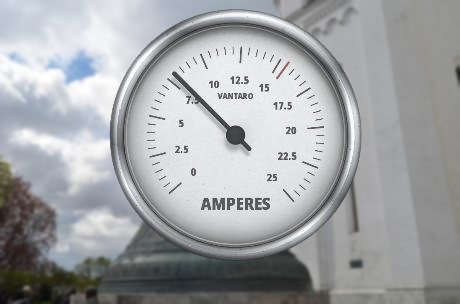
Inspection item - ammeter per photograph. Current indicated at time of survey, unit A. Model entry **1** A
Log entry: **8** A
